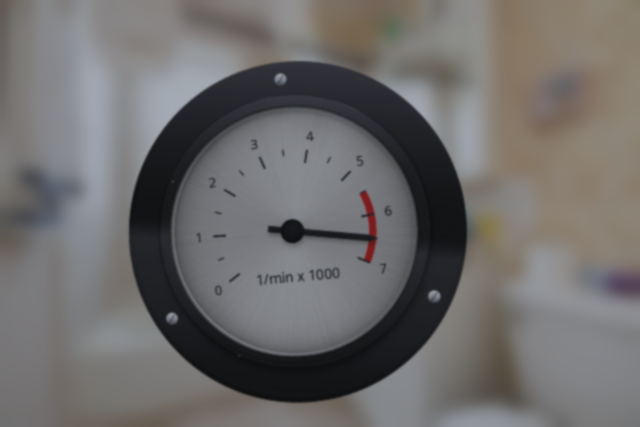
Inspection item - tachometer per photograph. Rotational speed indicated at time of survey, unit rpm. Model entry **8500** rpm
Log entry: **6500** rpm
